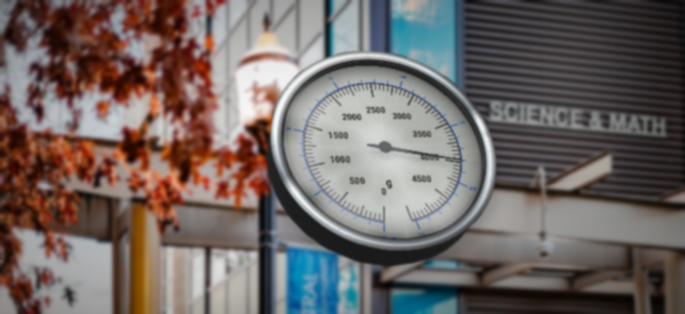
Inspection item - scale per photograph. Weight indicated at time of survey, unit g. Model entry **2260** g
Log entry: **4000** g
